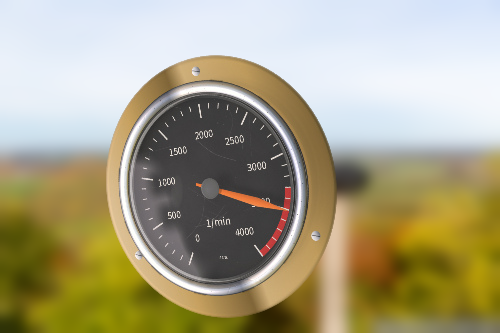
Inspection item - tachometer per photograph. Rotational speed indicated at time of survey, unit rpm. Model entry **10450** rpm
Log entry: **3500** rpm
